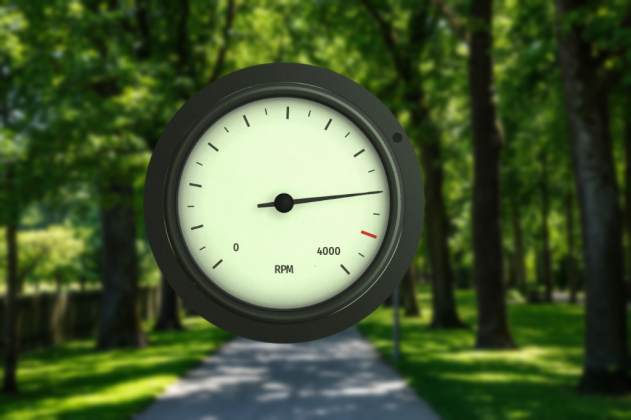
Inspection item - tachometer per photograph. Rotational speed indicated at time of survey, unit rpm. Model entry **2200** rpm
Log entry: **3200** rpm
